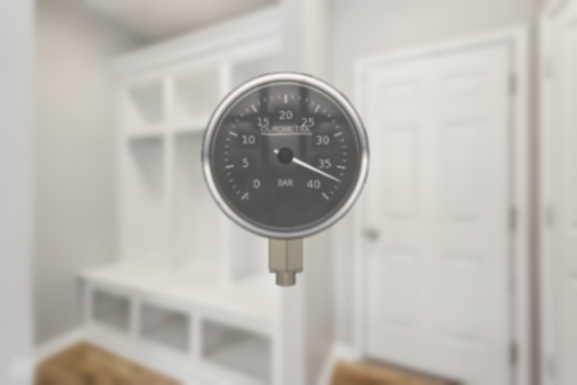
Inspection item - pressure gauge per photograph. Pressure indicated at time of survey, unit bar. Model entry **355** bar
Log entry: **37** bar
